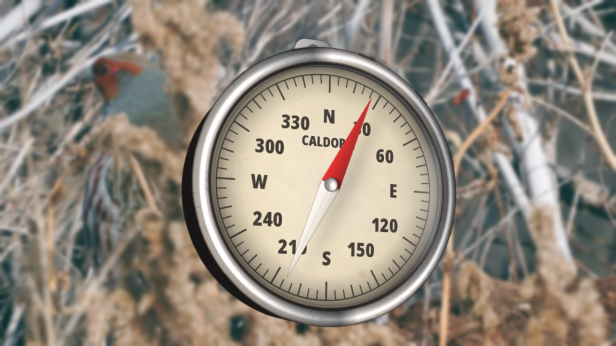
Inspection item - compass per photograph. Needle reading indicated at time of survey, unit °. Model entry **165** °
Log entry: **25** °
